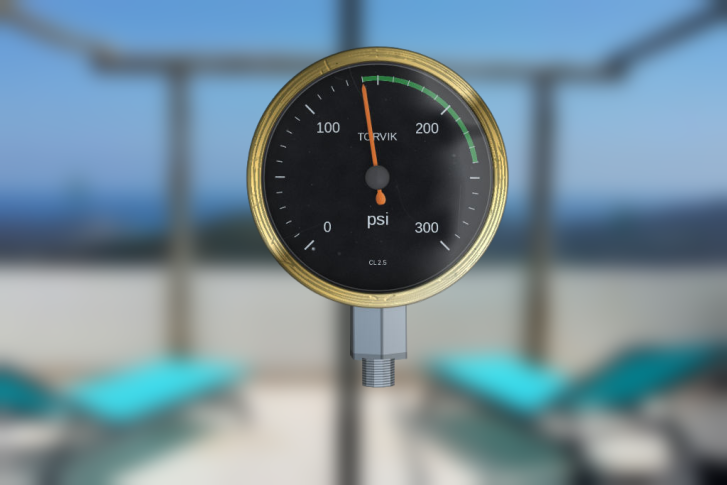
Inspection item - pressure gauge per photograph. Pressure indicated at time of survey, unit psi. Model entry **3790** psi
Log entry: **140** psi
